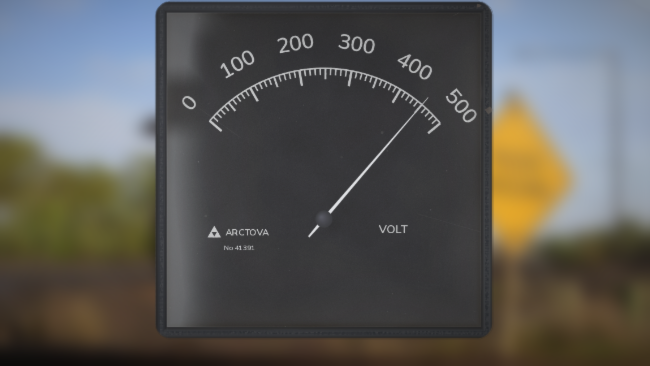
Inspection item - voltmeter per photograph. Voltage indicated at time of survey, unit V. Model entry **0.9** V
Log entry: **450** V
